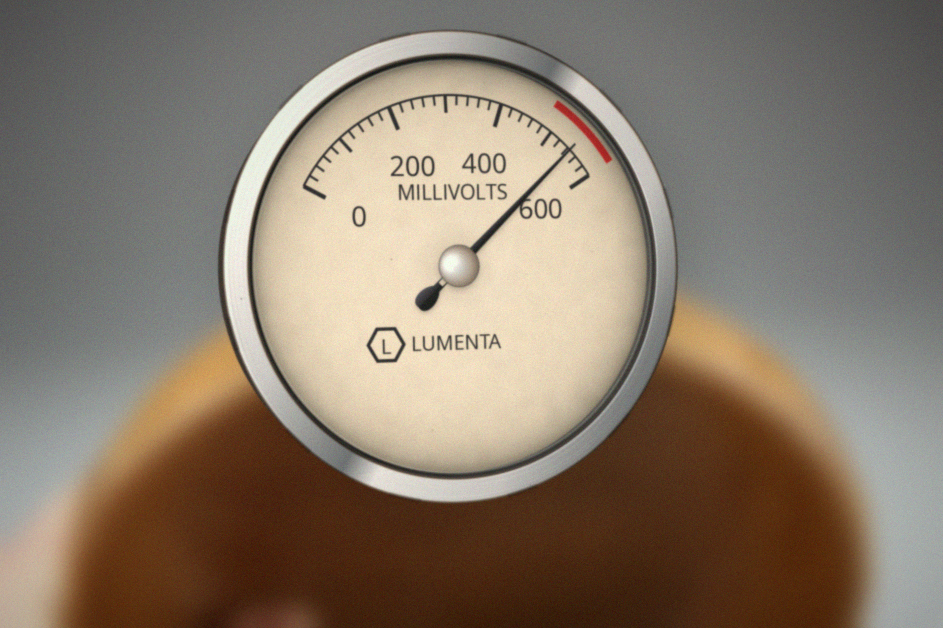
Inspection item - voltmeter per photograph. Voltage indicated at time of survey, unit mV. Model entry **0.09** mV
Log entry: **540** mV
